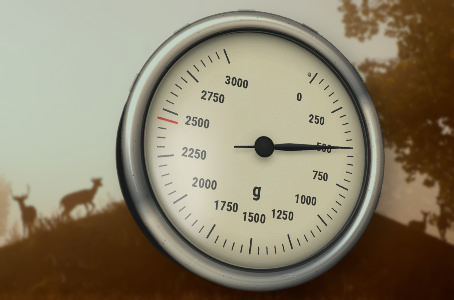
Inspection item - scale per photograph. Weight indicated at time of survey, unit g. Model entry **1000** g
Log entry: **500** g
